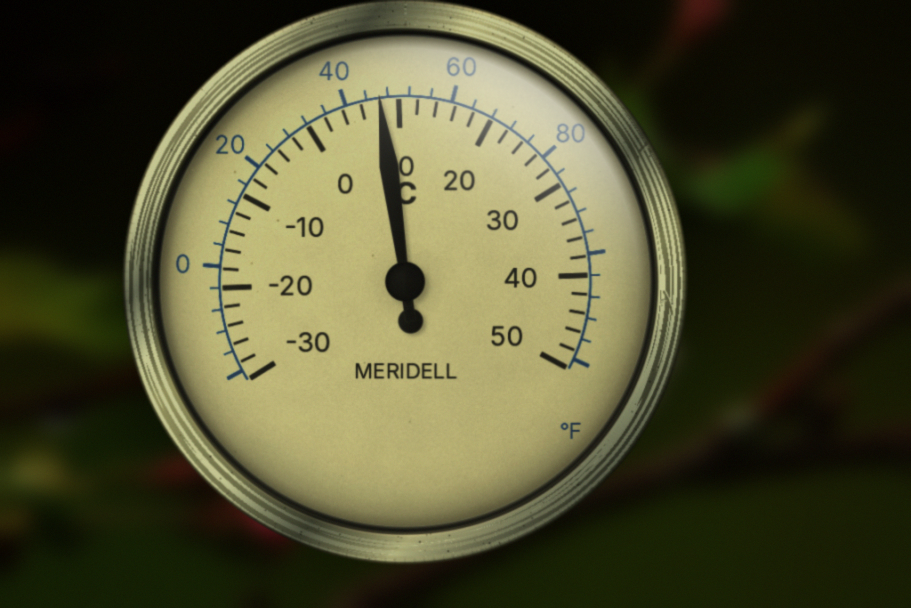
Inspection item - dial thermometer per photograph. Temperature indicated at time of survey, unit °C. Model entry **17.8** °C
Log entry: **8** °C
